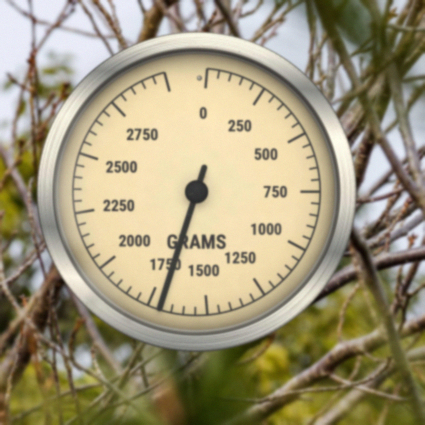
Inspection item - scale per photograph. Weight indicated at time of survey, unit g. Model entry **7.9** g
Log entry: **1700** g
